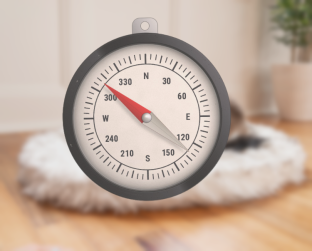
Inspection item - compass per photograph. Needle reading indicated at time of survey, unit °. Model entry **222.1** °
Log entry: **310** °
